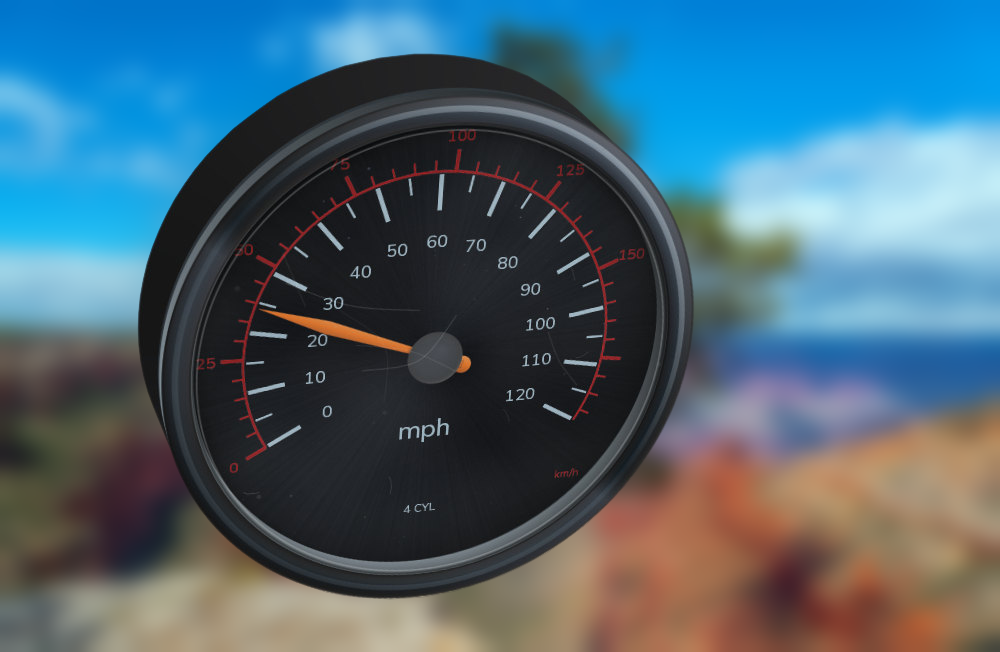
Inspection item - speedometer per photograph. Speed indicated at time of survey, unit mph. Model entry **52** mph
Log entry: **25** mph
